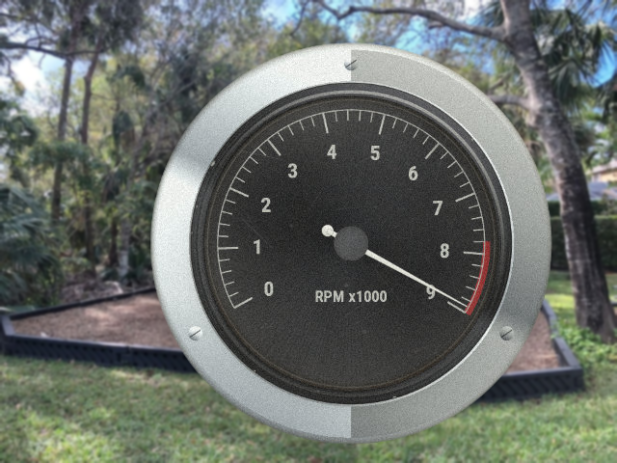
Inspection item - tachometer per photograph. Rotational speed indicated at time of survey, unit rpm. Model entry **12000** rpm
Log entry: **8900** rpm
